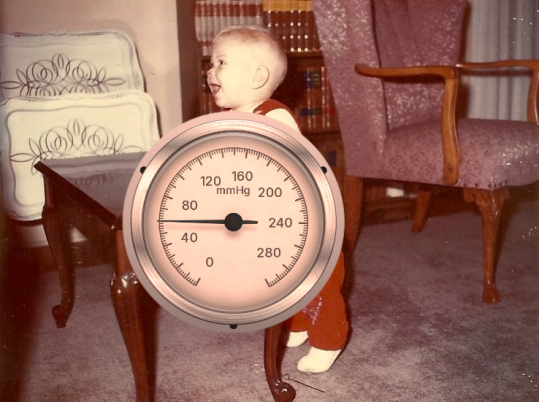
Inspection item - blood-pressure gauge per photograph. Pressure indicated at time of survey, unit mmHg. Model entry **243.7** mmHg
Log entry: **60** mmHg
